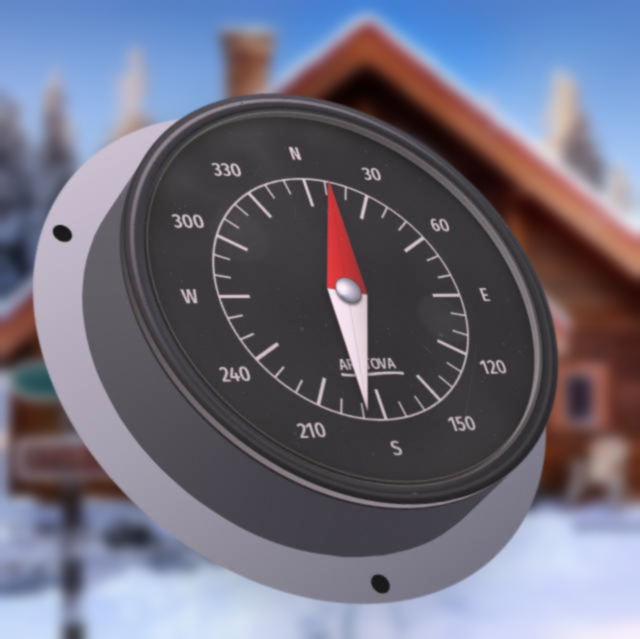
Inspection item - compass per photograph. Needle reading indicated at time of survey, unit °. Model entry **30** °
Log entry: **10** °
